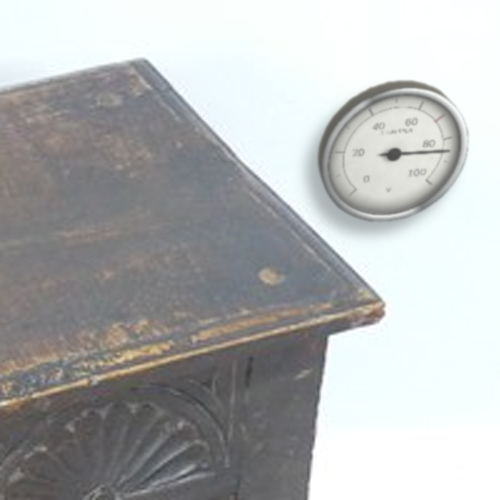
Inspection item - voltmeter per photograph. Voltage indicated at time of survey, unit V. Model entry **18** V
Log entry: **85** V
